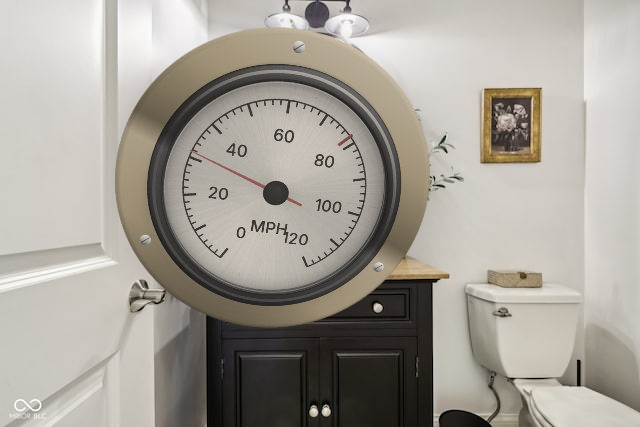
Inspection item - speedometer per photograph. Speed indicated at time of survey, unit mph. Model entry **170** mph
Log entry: **32** mph
